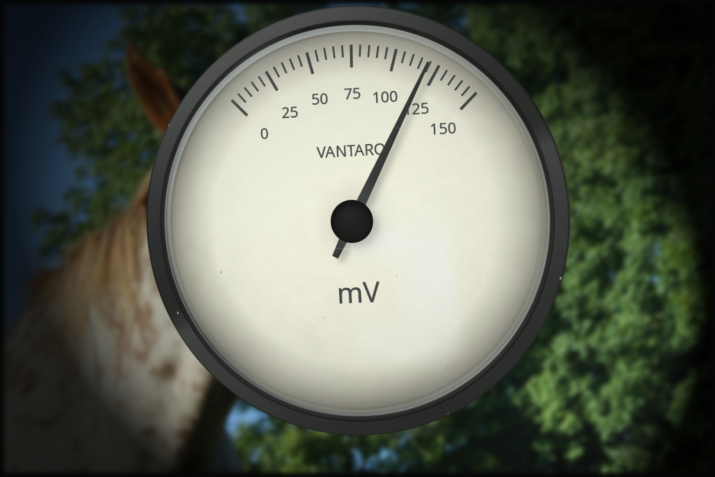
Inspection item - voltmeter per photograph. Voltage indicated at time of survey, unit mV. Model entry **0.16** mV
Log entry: **120** mV
